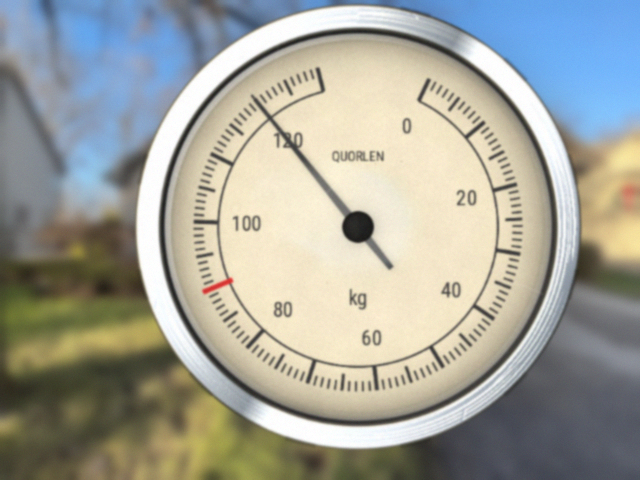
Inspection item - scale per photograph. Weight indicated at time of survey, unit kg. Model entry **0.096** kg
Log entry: **120** kg
